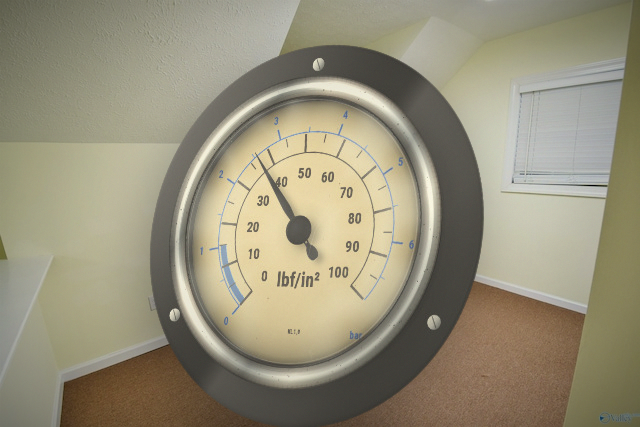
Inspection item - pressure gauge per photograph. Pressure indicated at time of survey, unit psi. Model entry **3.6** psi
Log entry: **37.5** psi
